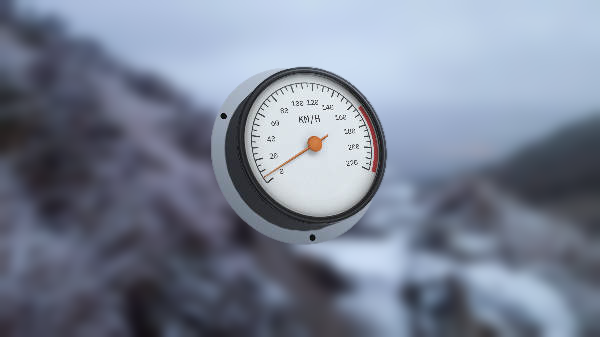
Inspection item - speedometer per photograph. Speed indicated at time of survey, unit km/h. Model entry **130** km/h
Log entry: **5** km/h
